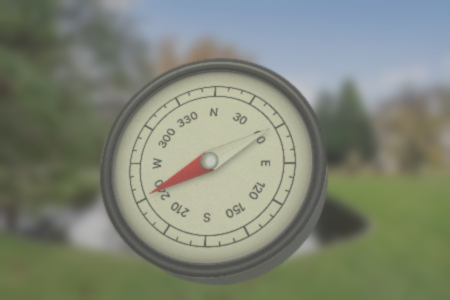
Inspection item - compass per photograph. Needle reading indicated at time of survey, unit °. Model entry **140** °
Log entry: **240** °
